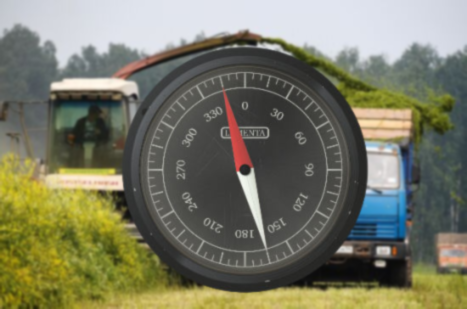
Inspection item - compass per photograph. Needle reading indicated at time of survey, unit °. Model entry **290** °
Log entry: **345** °
